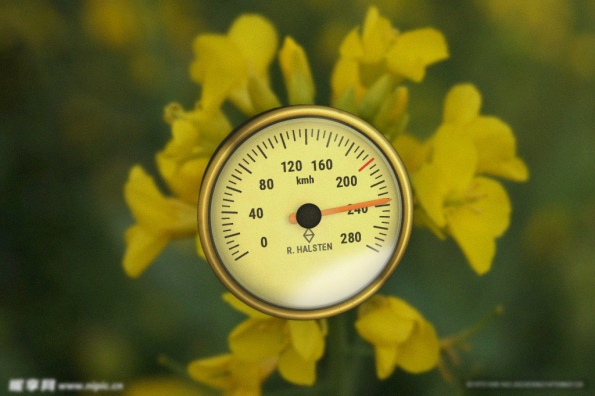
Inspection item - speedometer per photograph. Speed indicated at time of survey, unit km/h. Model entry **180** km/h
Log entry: **235** km/h
